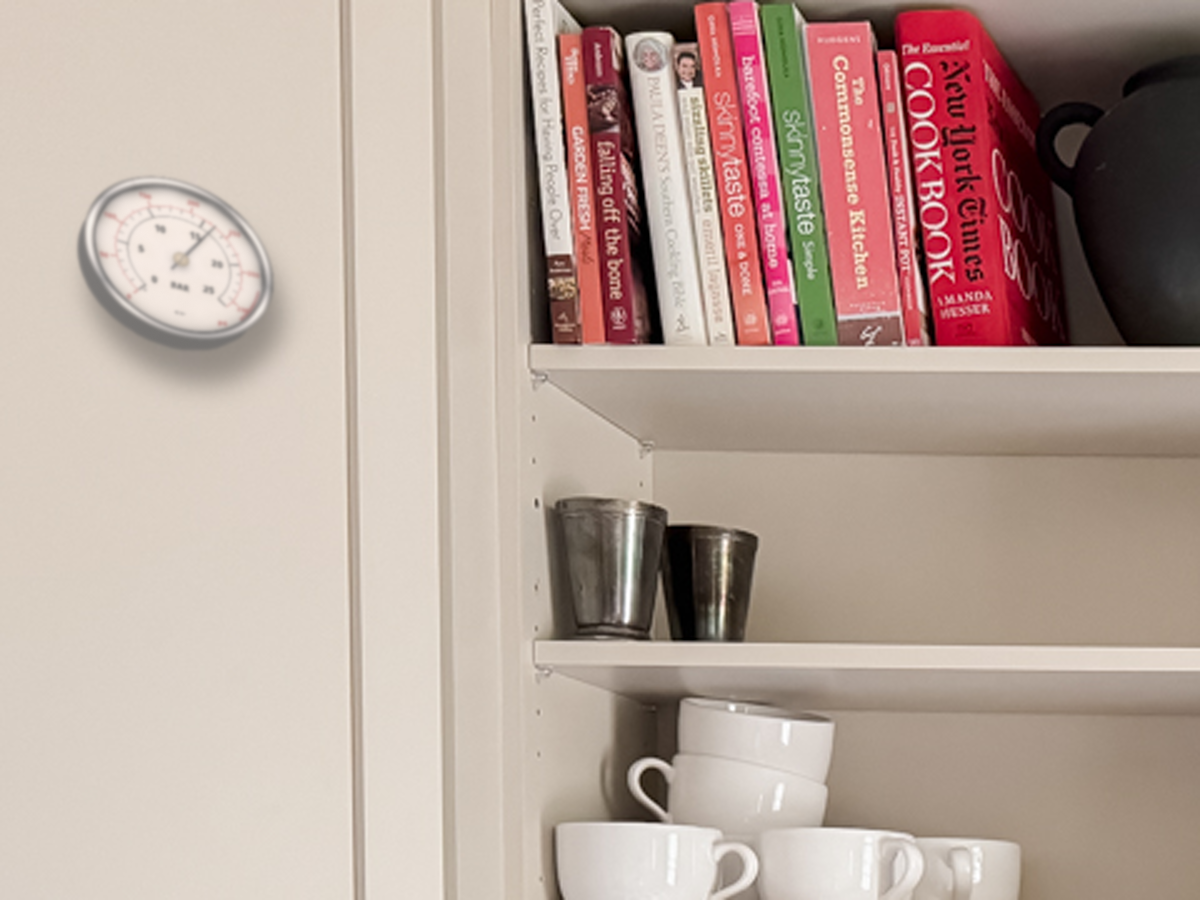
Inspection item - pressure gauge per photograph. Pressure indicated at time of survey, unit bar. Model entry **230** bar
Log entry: **16** bar
